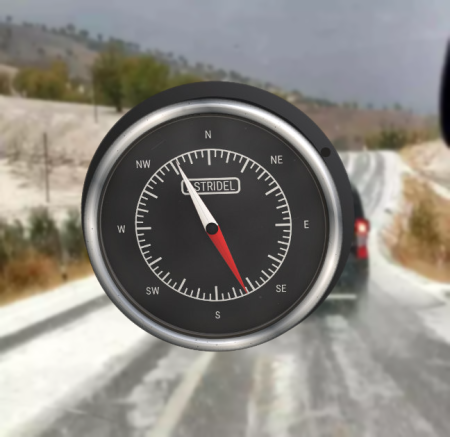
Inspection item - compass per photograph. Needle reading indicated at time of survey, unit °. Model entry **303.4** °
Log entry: **155** °
